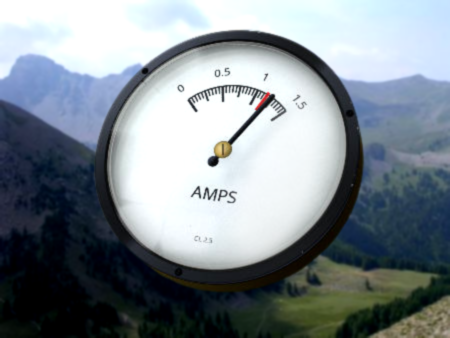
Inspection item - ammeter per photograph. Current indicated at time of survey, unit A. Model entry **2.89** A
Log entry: **1.25** A
